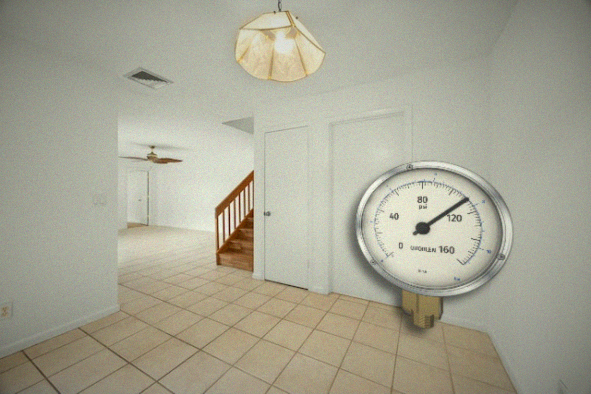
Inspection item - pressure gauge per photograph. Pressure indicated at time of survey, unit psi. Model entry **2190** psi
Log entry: **110** psi
